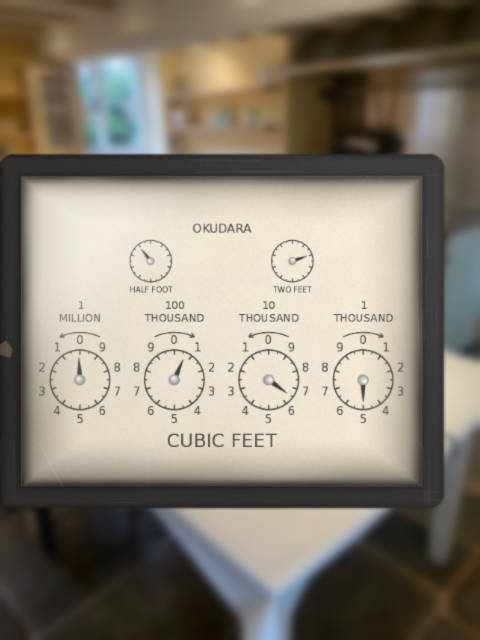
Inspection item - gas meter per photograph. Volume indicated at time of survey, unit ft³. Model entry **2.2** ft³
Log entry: **6500** ft³
